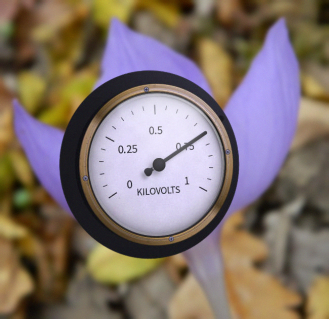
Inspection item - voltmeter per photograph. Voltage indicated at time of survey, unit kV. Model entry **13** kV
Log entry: **0.75** kV
